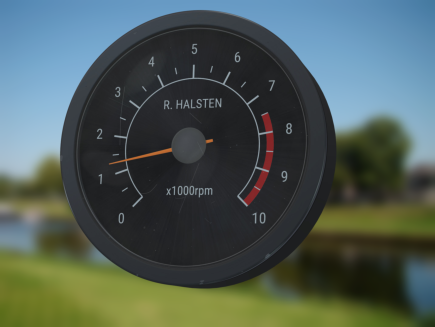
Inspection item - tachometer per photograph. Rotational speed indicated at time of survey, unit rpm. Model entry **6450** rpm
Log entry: **1250** rpm
